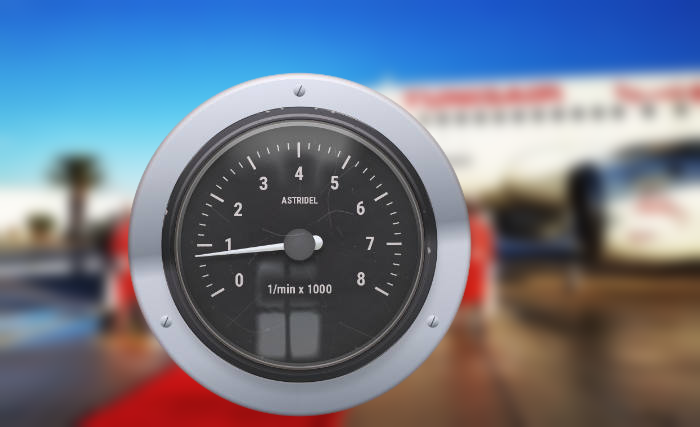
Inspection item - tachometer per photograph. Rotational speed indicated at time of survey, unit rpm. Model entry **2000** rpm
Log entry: **800** rpm
